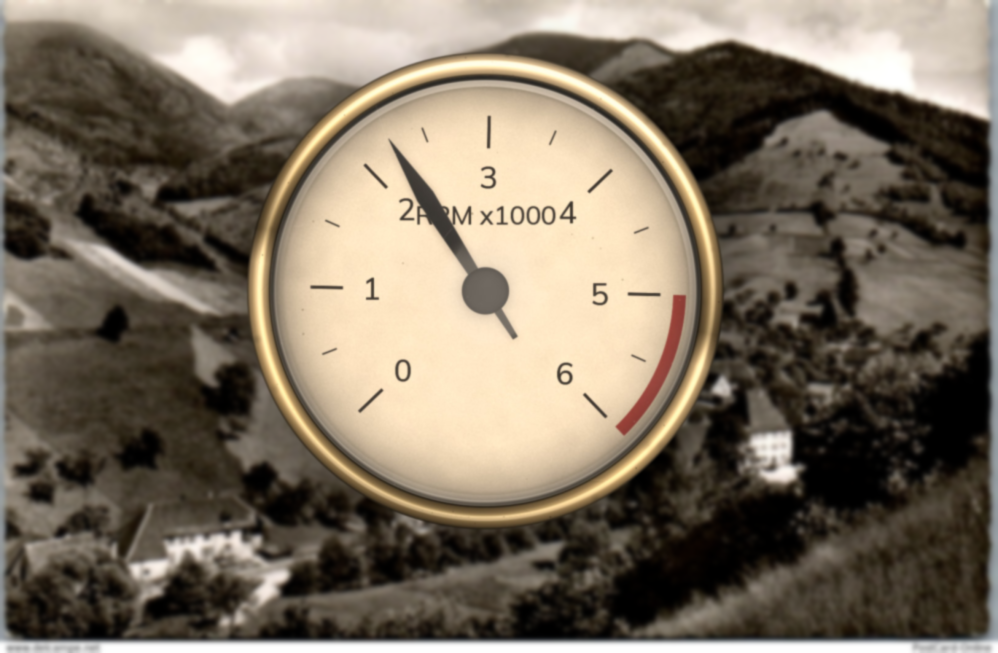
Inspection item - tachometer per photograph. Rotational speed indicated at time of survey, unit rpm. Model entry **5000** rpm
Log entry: **2250** rpm
